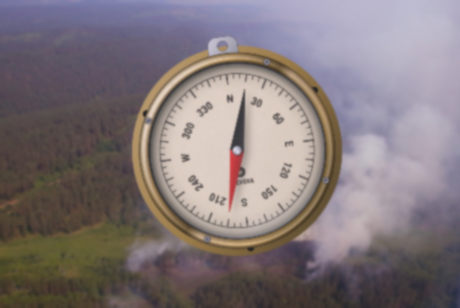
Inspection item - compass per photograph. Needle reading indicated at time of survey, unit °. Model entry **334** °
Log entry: **195** °
